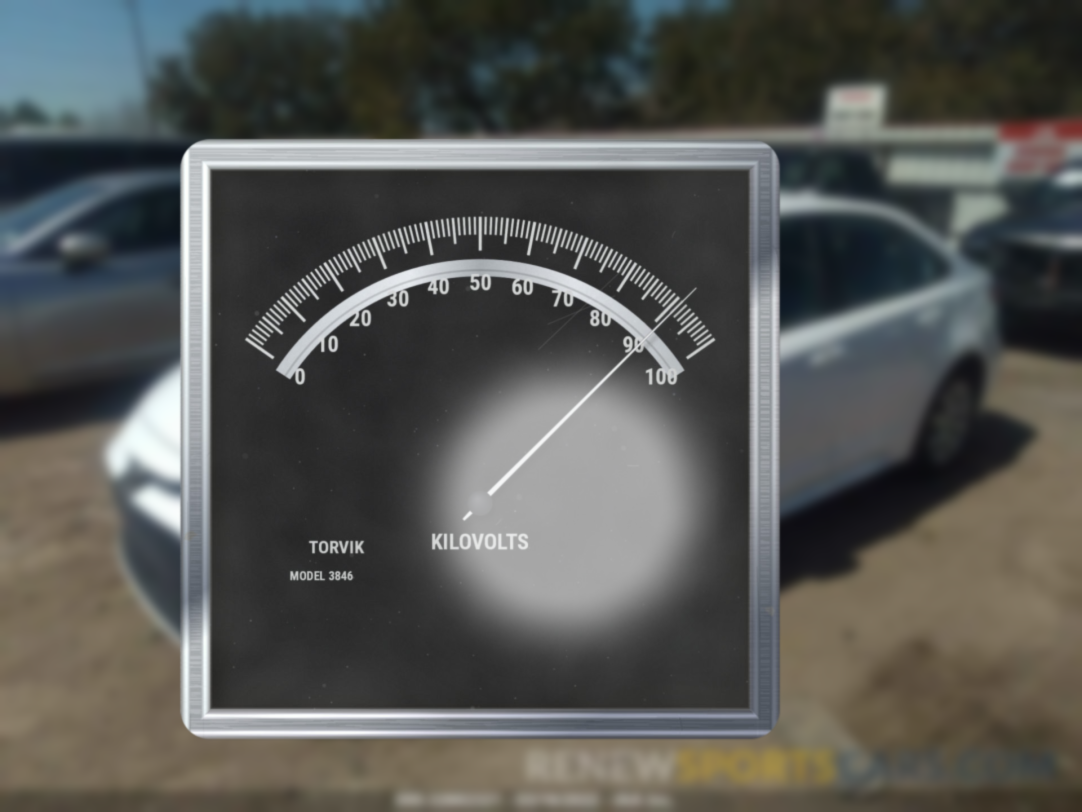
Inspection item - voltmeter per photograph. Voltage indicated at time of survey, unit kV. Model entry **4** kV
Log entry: **91** kV
